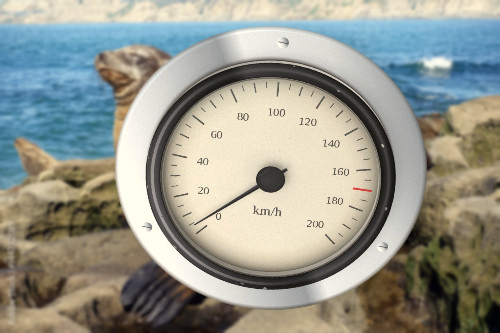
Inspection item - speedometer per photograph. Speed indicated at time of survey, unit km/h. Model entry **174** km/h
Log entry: **5** km/h
